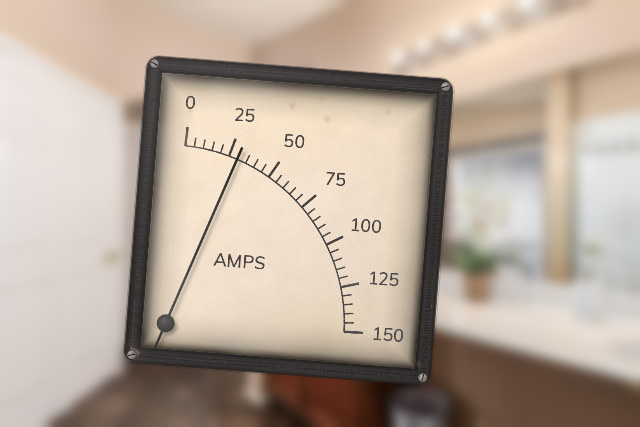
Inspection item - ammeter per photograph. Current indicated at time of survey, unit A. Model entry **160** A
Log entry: **30** A
